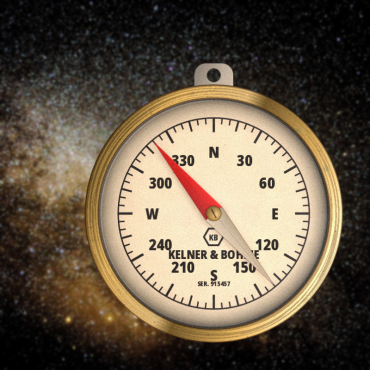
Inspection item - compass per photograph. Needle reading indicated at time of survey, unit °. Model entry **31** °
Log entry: **320** °
